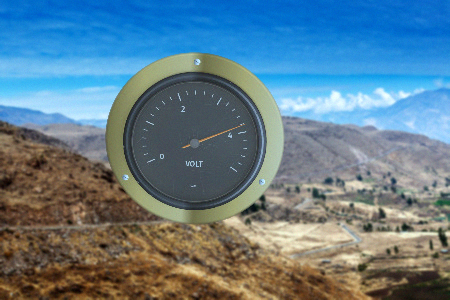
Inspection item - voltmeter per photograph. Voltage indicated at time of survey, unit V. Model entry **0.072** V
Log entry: **3.8** V
